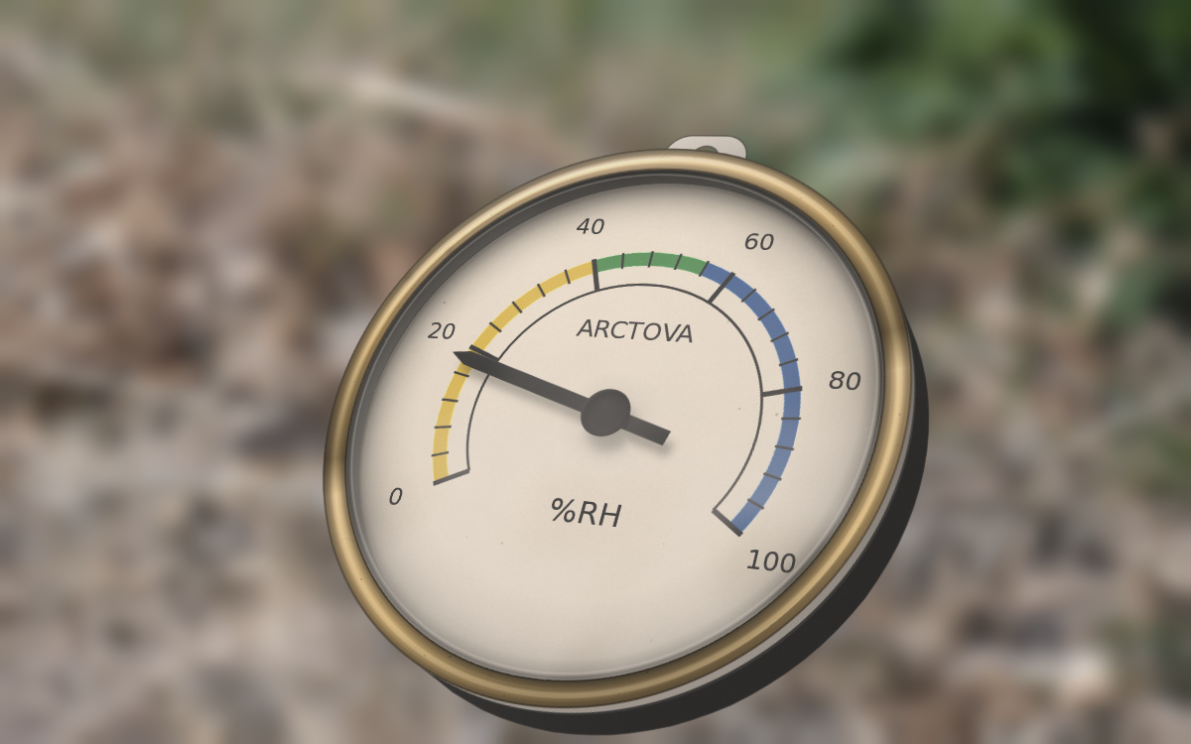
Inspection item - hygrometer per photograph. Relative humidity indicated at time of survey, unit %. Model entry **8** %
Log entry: **18** %
